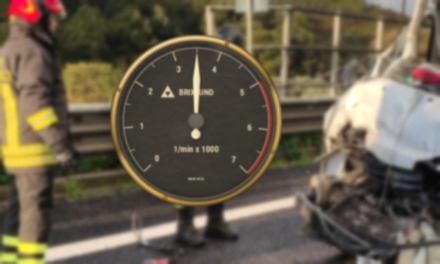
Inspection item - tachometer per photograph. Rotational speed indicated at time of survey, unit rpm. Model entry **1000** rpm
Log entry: **3500** rpm
